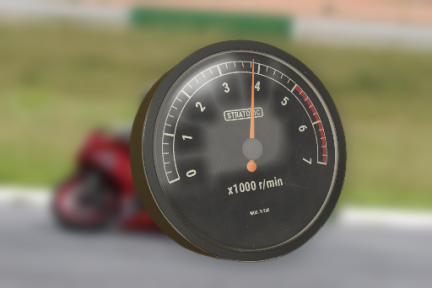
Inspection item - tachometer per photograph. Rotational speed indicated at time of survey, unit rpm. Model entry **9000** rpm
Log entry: **3800** rpm
